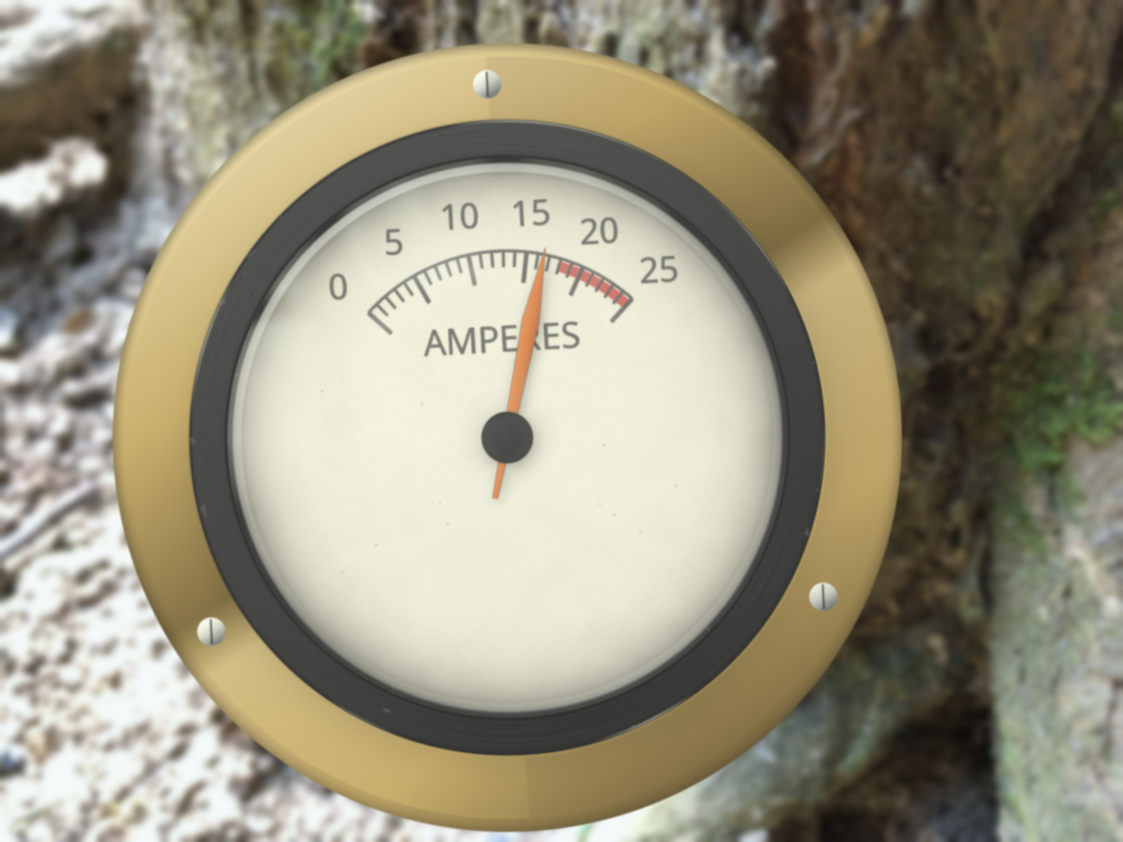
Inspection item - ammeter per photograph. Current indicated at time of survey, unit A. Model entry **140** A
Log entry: **16.5** A
